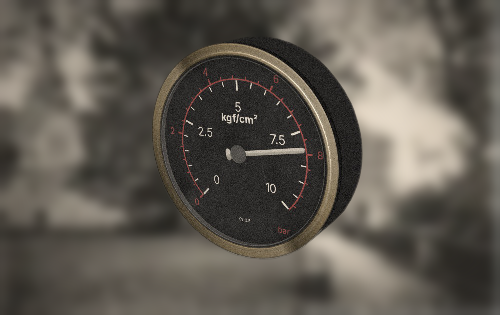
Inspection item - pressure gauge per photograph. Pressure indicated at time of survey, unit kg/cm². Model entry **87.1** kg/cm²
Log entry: **8** kg/cm²
